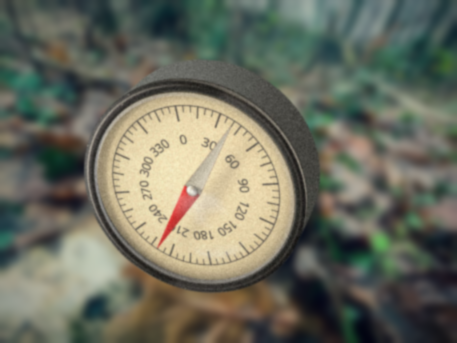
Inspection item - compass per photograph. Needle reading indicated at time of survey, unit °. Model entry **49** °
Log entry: **220** °
